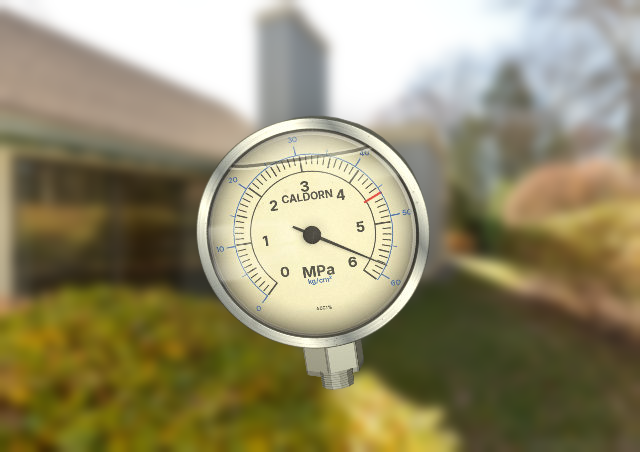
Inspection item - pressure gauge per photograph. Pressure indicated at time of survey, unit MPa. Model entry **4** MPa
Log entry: **5.7** MPa
